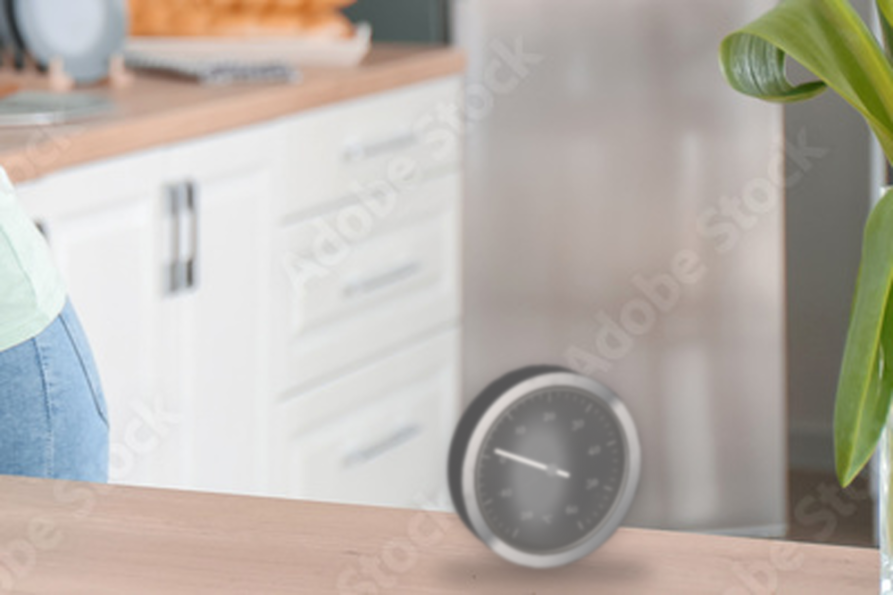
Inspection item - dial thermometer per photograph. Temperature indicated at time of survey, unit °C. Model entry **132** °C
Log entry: **2** °C
